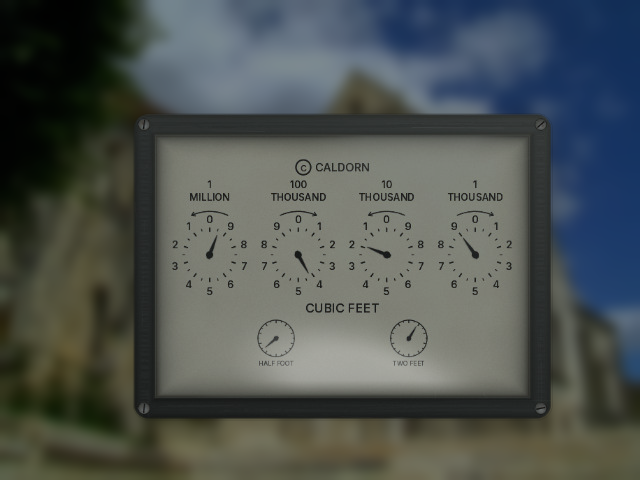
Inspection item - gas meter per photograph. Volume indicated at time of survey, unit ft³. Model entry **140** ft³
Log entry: **941900** ft³
